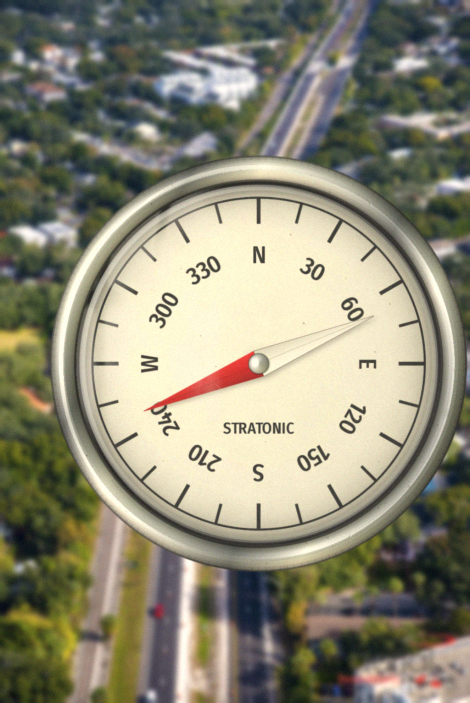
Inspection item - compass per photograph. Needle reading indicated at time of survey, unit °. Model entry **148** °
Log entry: **247.5** °
